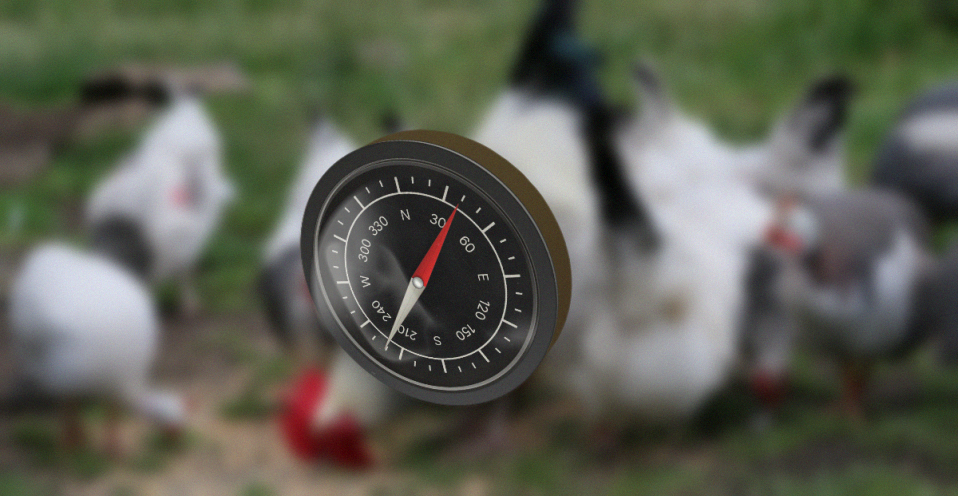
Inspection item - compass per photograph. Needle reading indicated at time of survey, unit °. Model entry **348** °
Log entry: **40** °
